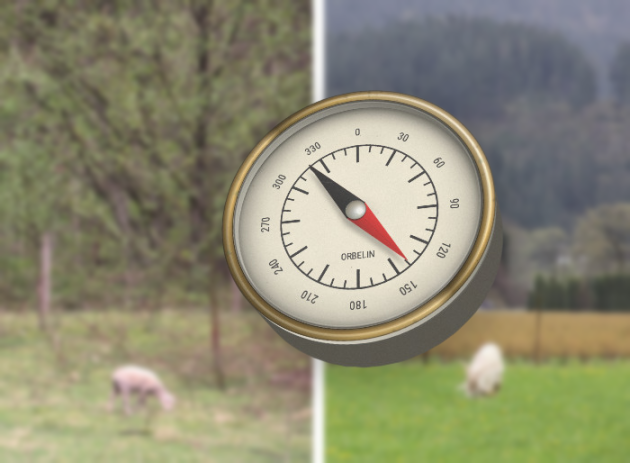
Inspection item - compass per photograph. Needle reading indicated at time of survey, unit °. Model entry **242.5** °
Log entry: **140** °
